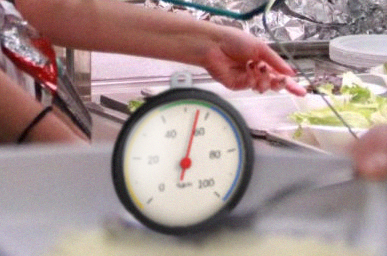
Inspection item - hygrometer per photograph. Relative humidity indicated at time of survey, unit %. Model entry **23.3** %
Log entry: **55** %
